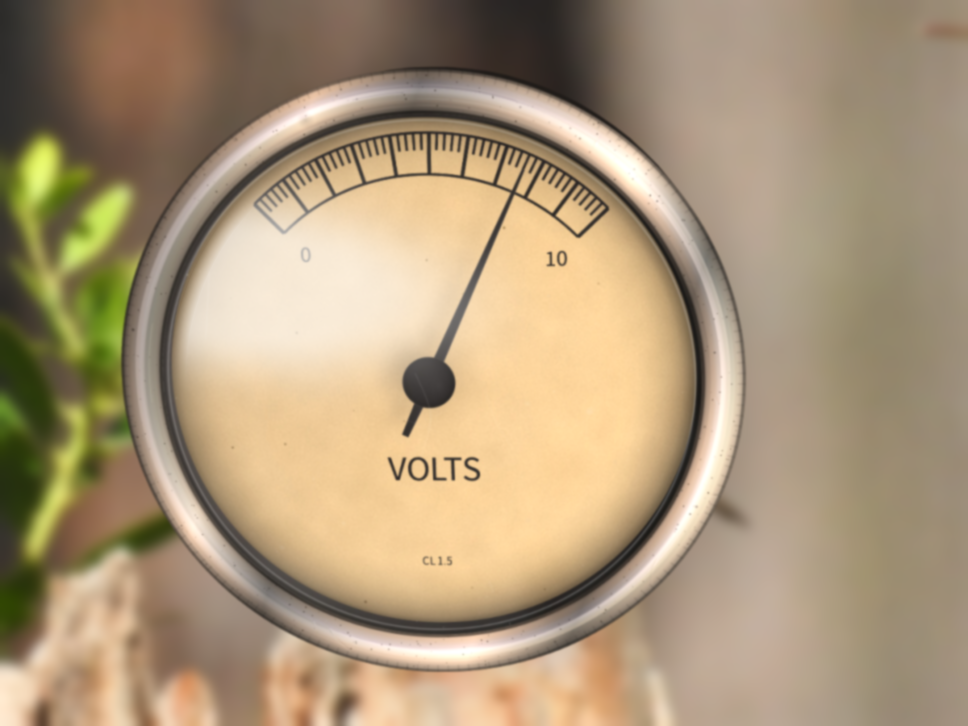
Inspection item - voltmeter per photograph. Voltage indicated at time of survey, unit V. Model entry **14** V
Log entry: **7.6** V
